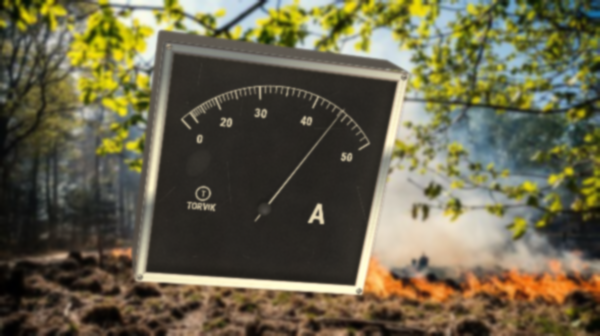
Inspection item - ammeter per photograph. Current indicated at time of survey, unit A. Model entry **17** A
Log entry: **44** A
